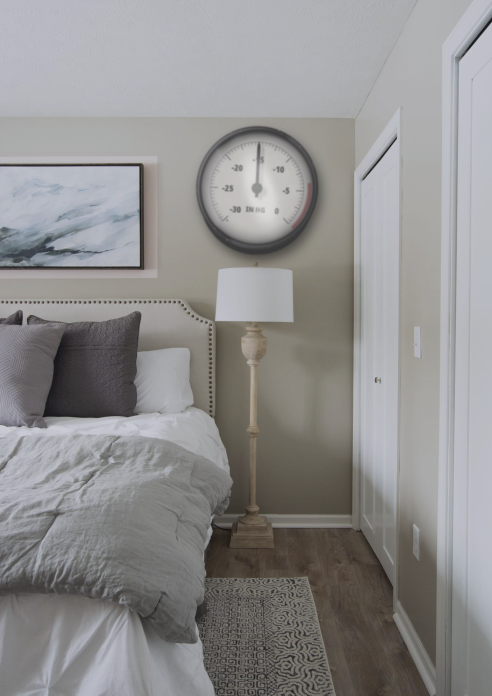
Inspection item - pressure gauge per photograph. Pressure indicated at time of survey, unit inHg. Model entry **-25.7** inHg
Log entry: **-15** inHg
